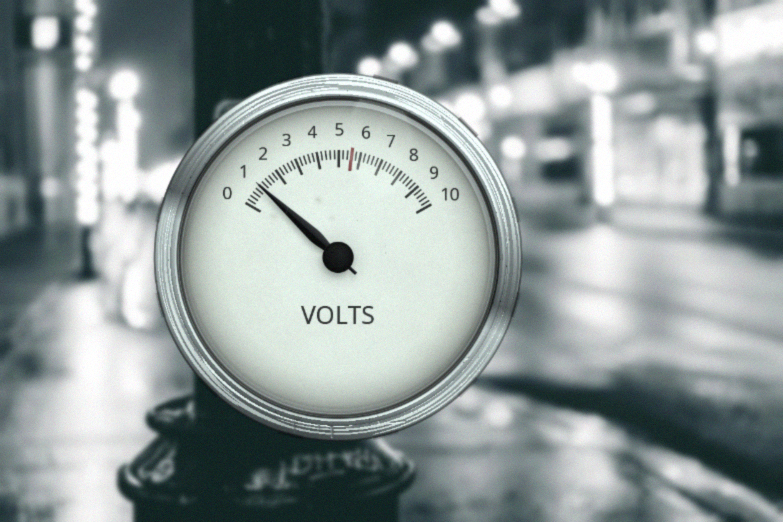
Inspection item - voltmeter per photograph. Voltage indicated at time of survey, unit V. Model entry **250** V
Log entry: **1** V
